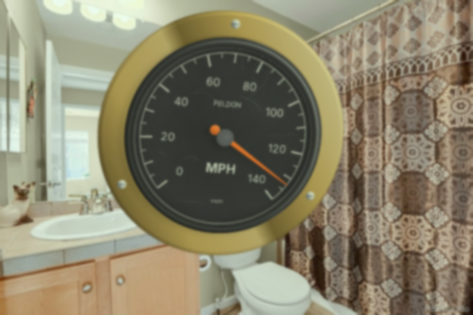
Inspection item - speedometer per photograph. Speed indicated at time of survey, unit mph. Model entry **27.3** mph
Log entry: **132.5** mph
